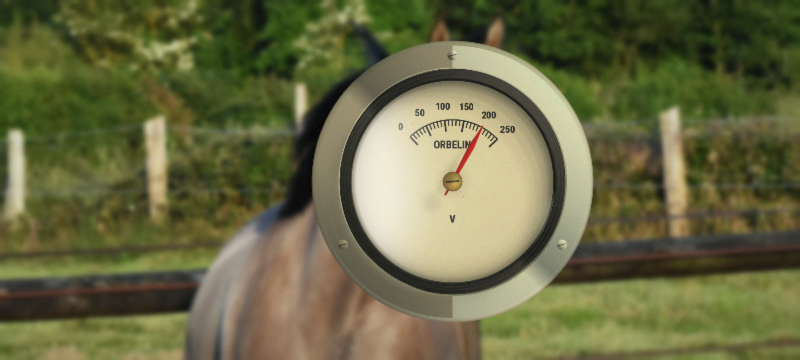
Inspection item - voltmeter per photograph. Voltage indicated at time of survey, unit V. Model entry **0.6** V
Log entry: **200** V
